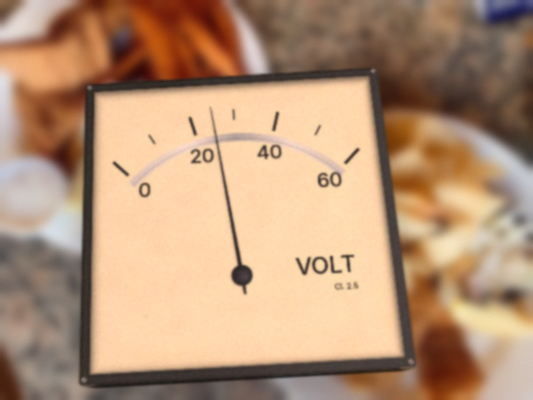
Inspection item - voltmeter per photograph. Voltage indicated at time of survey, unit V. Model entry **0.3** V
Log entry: **25** V
